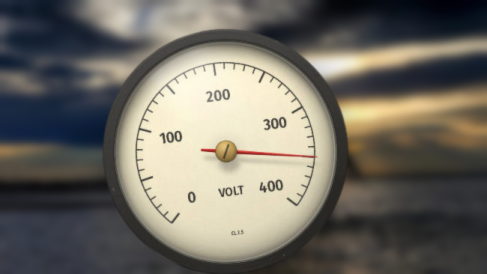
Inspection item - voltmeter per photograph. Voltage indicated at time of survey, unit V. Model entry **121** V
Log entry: **350** V
